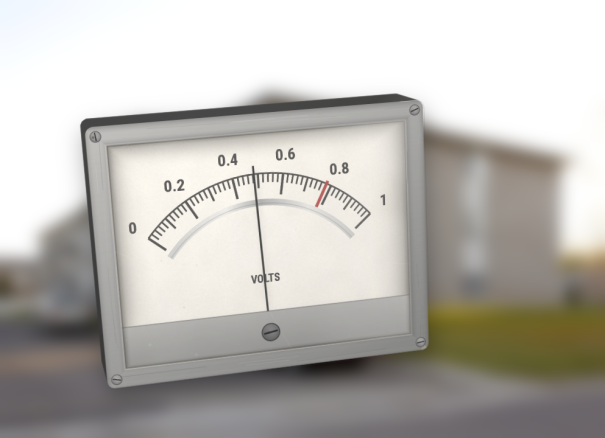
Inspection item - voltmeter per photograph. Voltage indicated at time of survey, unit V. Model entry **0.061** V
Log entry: **0.48** V
